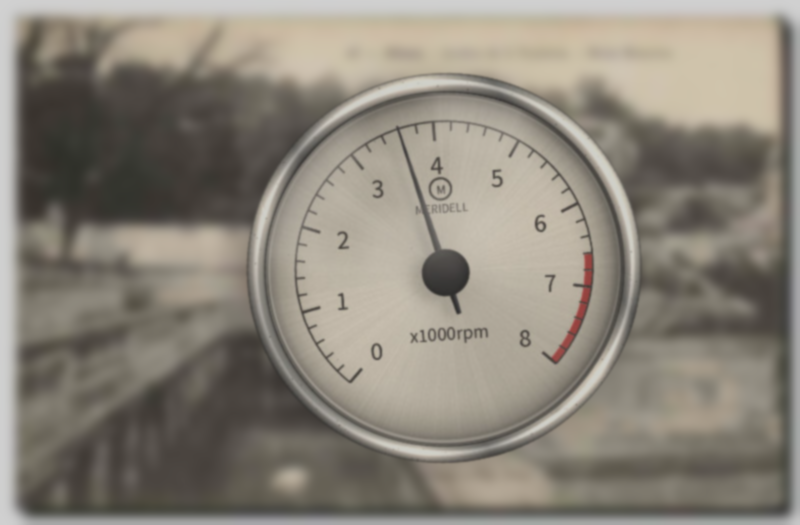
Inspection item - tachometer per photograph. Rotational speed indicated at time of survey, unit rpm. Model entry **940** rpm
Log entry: **3600** rpm
